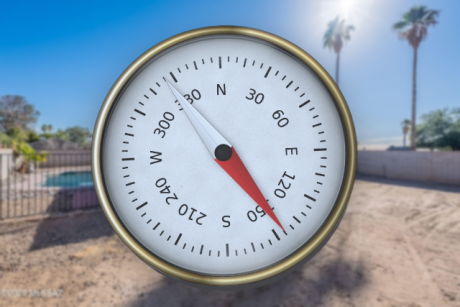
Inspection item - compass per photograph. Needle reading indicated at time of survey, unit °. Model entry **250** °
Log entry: **145** °
